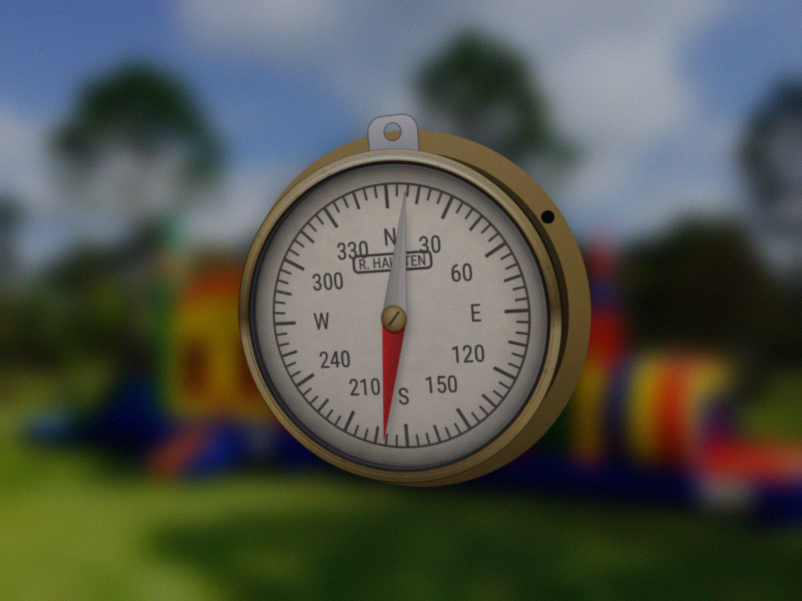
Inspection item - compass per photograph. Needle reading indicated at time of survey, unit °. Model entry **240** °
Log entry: **190** °
